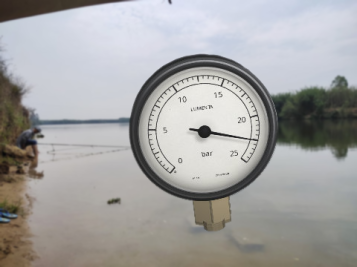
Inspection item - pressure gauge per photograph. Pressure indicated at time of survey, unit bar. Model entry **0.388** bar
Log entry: **22.5** bar
